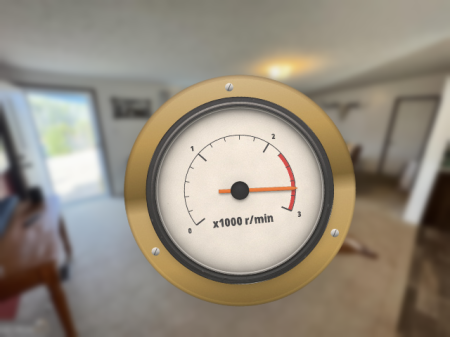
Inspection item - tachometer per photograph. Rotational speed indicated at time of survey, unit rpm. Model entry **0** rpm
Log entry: **2700** rpm
